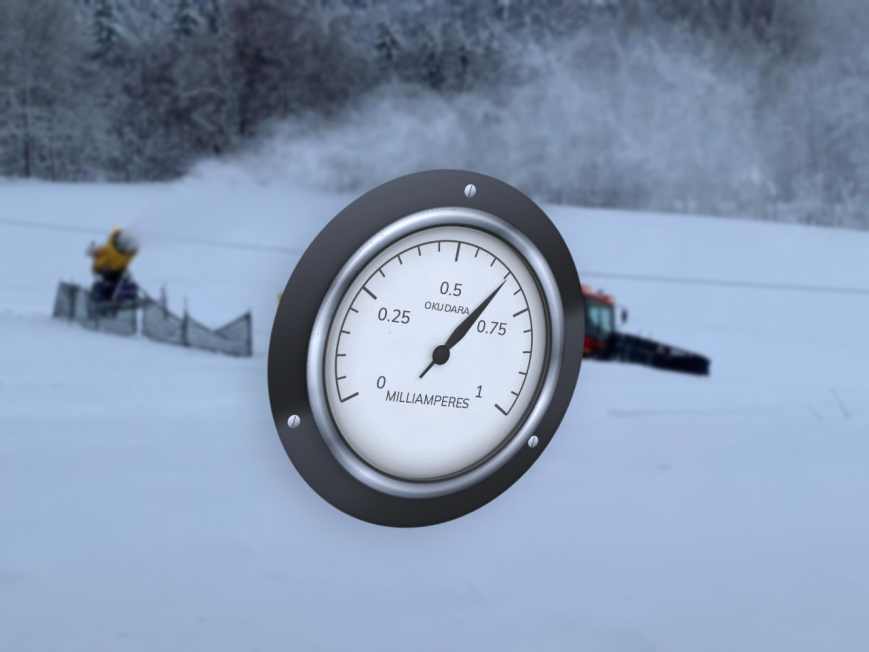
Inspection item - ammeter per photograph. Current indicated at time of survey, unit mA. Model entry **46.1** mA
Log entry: **0.65** mA
